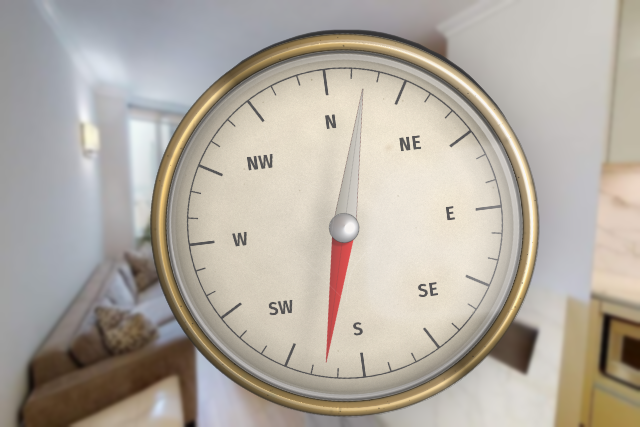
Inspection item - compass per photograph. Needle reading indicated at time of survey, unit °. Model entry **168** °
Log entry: **195** °
